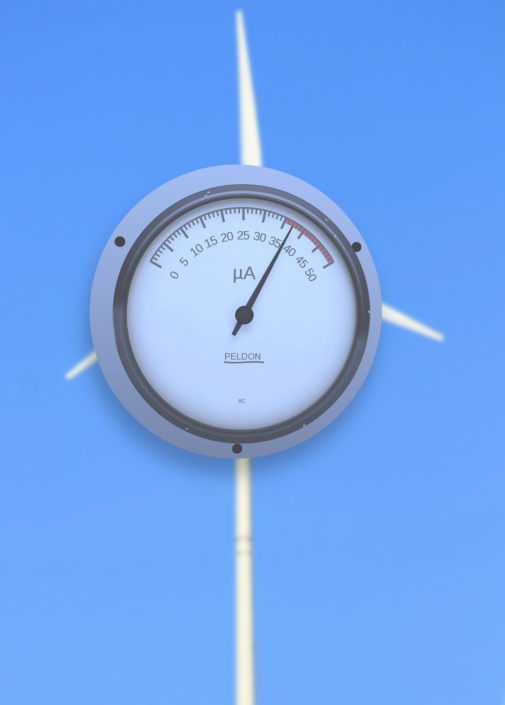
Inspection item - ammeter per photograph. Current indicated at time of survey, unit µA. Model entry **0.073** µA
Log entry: **37** µA
